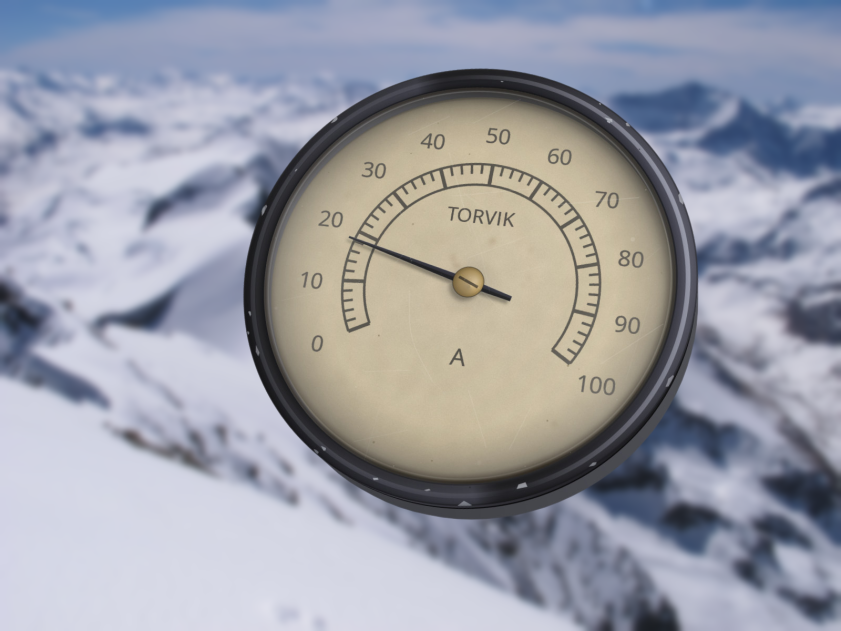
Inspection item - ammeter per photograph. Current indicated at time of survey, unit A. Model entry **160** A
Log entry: **18** A
